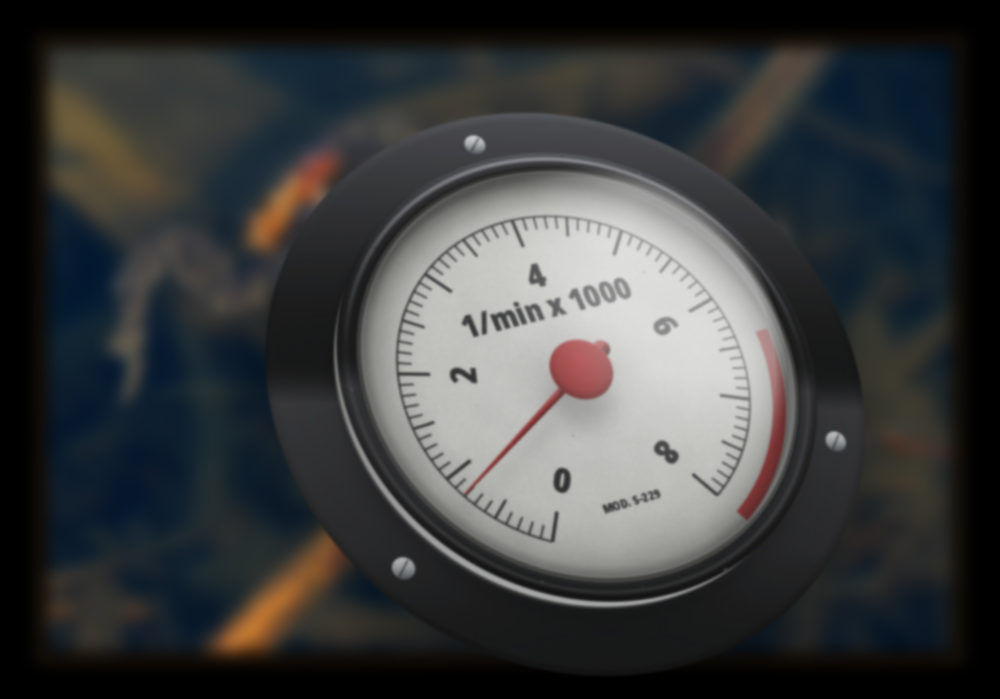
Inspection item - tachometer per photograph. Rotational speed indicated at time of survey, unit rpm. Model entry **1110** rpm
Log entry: **800** rpm
